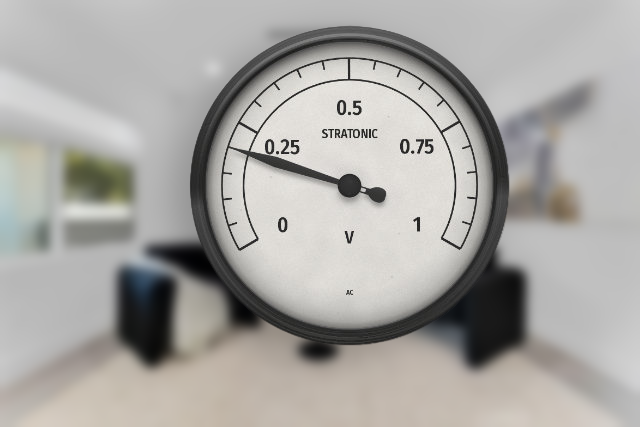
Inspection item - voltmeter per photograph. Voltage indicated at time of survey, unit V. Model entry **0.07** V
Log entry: **0.2** V
